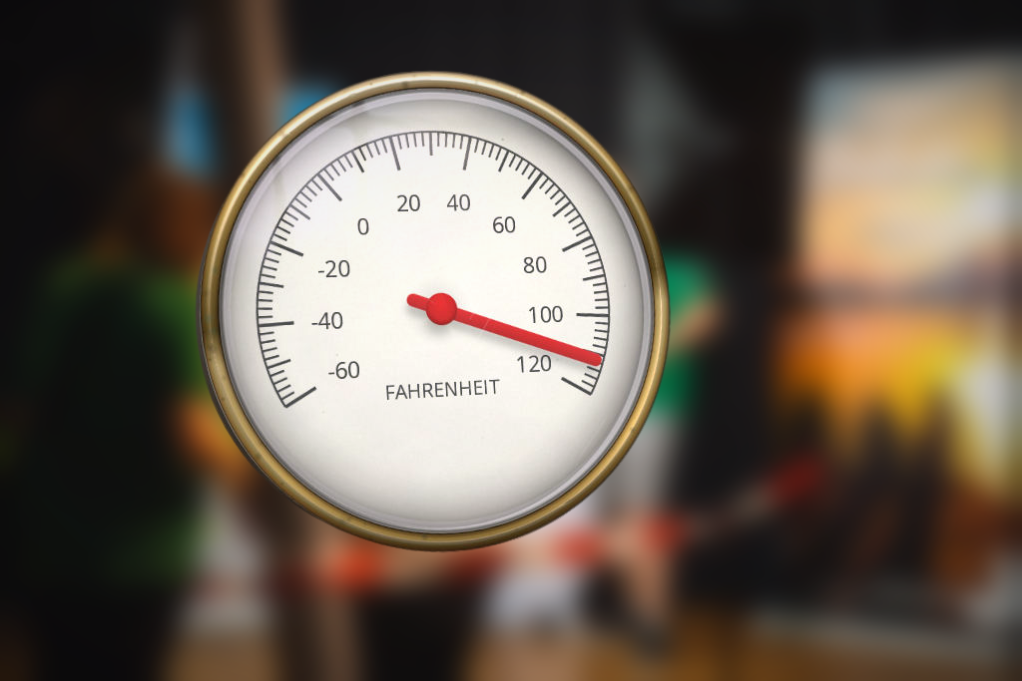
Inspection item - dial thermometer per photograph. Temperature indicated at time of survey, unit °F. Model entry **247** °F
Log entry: **112** °F
